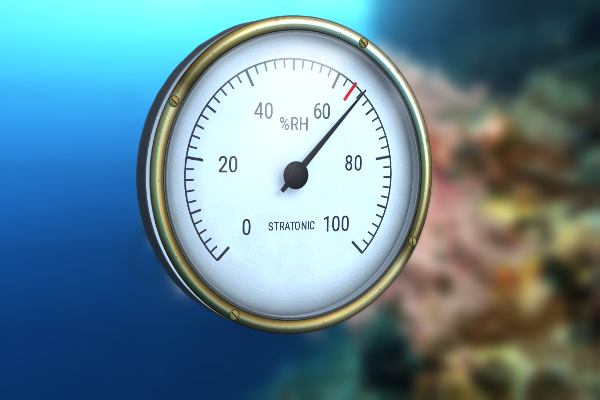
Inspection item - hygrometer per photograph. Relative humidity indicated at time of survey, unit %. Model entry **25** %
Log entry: **66** %
